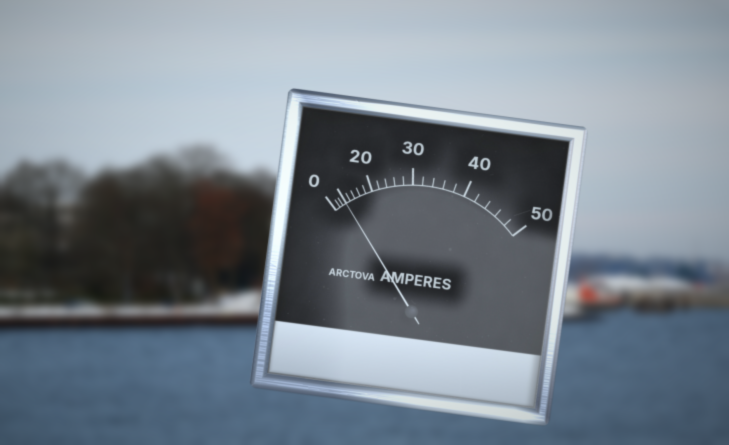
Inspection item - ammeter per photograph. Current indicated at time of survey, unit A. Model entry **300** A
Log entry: **10** A
